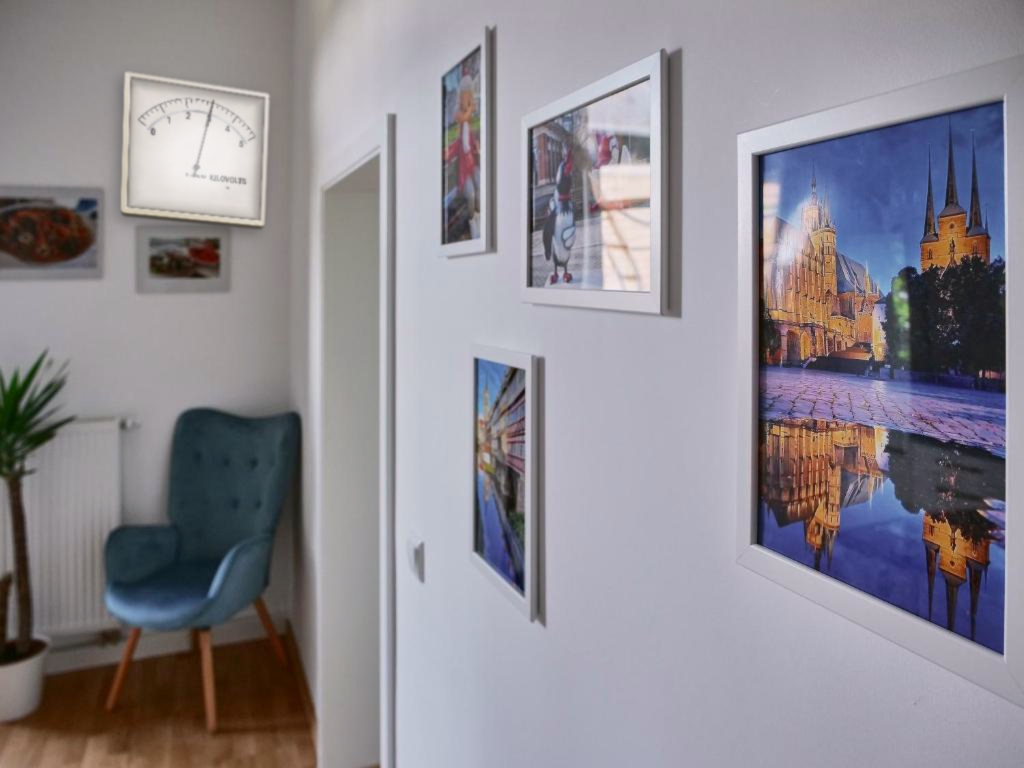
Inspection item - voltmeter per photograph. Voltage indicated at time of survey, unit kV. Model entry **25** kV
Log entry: **3** kV
